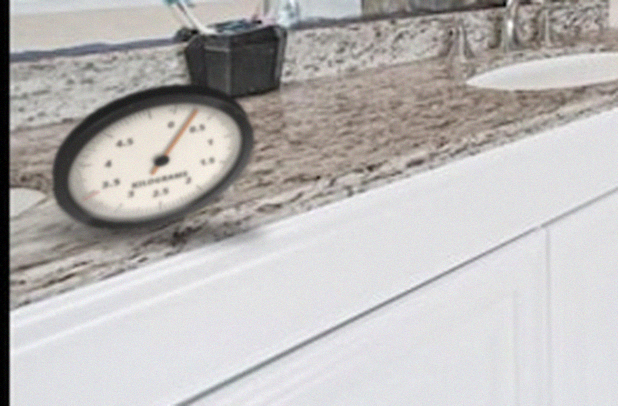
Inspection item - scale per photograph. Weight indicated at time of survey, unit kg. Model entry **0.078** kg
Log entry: **0.25** kg
